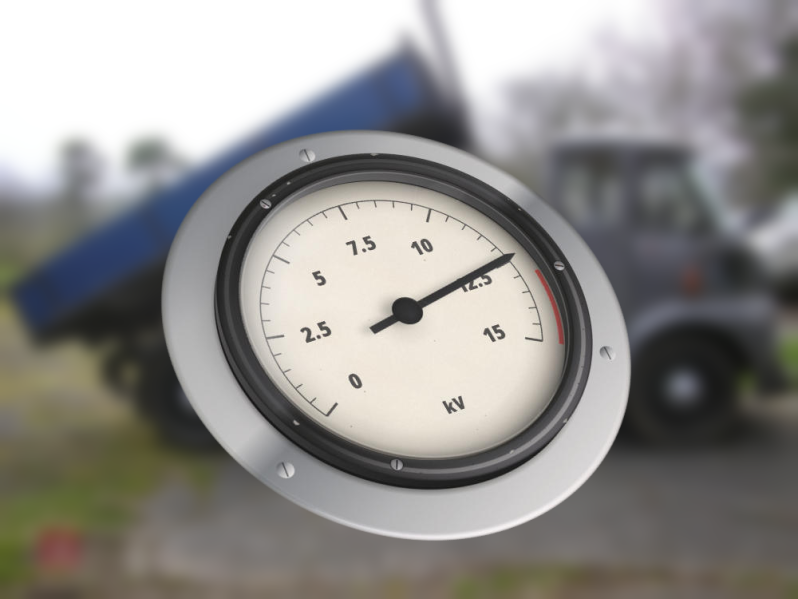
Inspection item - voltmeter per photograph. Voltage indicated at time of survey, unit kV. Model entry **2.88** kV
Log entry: **12.5** kV
